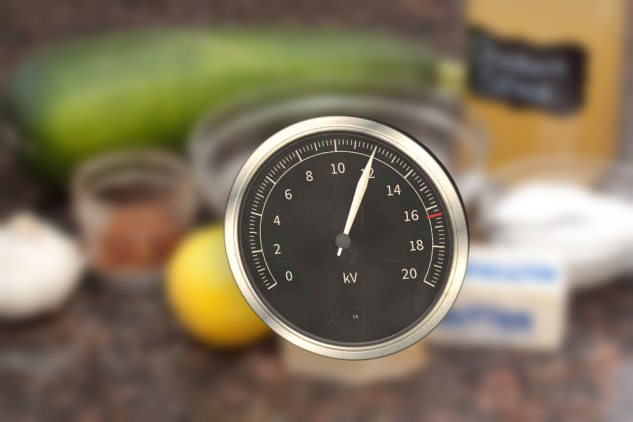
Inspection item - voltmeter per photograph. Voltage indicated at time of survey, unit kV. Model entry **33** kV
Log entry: **12** kV
